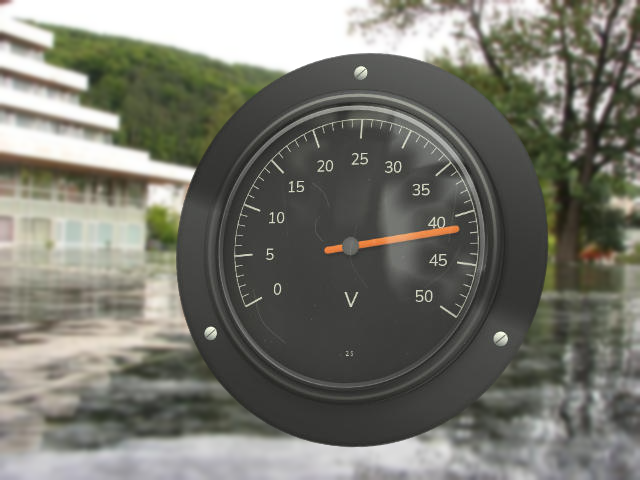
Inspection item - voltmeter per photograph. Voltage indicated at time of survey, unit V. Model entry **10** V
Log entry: **41.5** V
